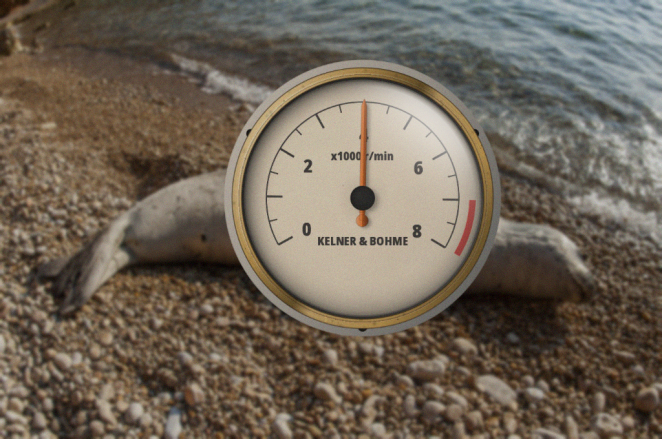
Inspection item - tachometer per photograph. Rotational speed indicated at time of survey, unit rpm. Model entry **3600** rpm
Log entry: **4000** rpm
